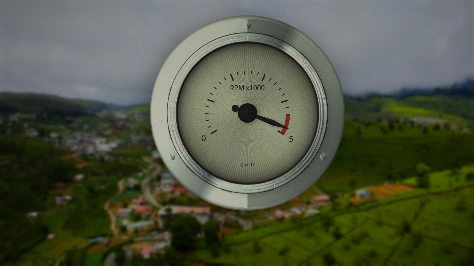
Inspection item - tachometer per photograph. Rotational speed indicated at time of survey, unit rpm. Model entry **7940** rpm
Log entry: **4800** rpm
